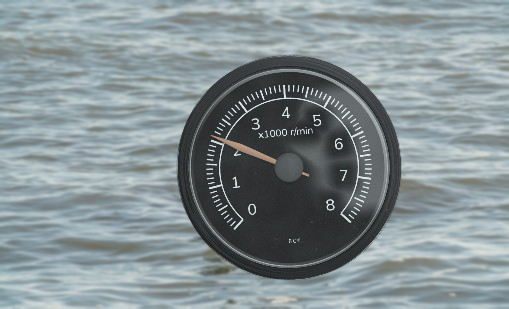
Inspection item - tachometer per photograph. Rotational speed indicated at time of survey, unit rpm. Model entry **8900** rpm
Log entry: **2100** rpm
